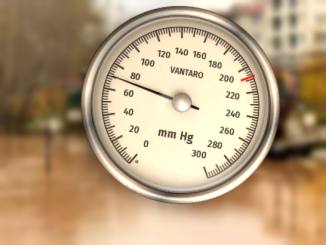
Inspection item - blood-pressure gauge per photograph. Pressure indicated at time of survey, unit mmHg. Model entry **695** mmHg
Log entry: **70** mmHg
